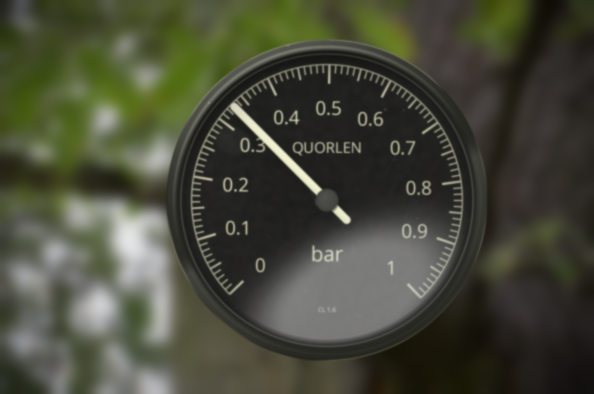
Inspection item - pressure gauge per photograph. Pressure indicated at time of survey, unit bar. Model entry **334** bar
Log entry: **0.33** bar
